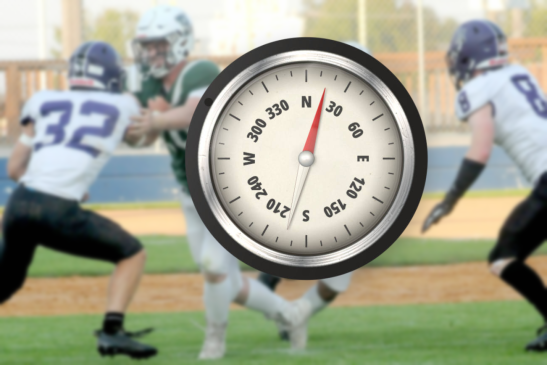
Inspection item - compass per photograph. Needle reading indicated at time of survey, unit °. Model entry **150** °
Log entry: **15** °
